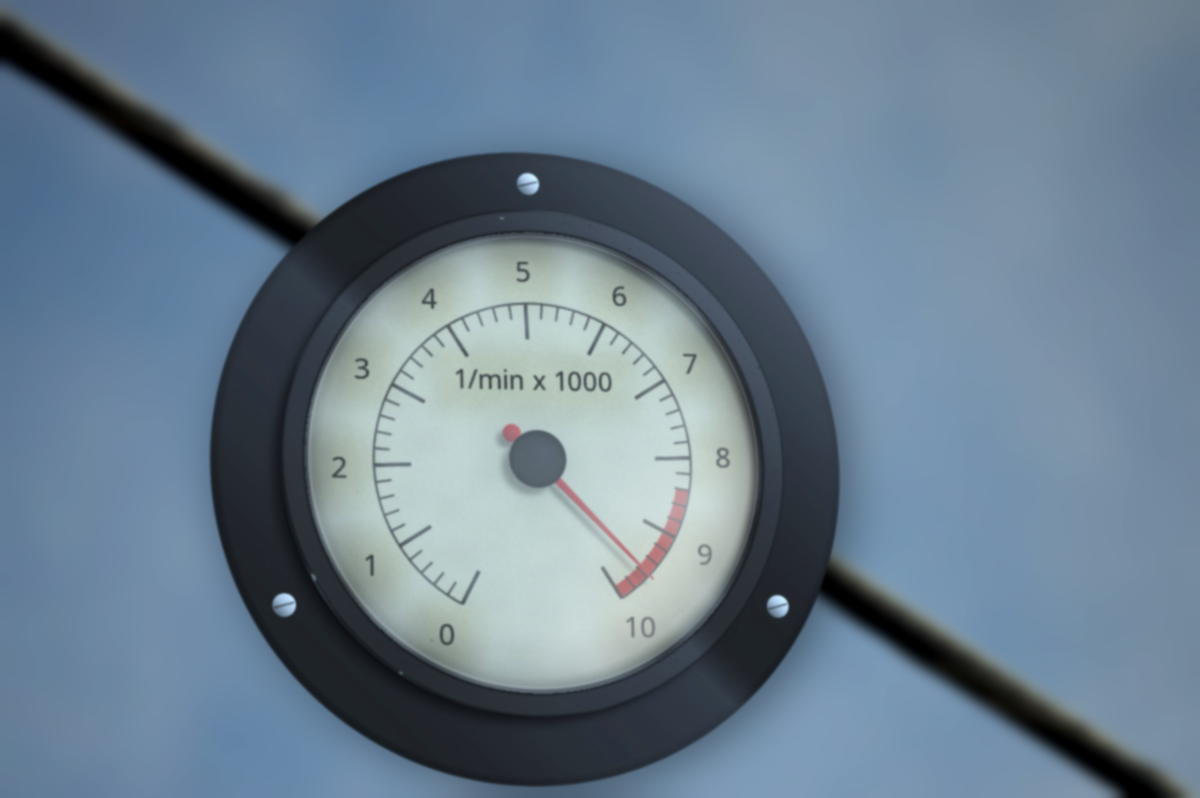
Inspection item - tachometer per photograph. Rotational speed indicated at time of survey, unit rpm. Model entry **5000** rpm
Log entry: **9600** rpm
